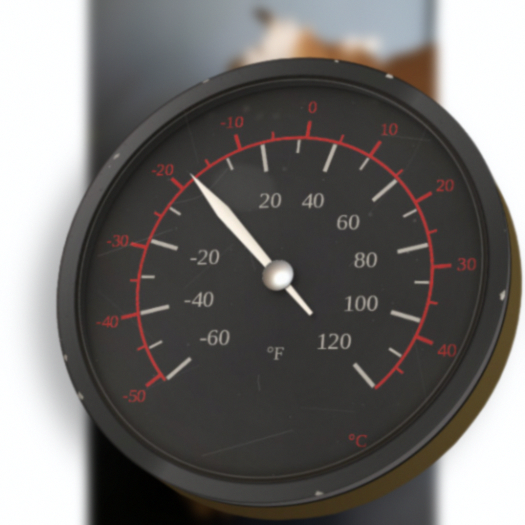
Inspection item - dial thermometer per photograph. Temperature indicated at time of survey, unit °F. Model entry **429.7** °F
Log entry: **0** °F
